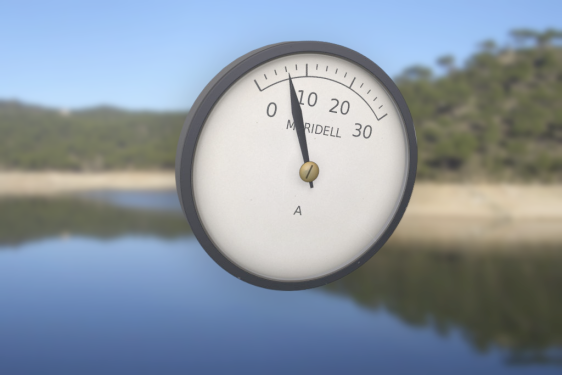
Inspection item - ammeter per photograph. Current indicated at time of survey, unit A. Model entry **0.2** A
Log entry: **6** A
